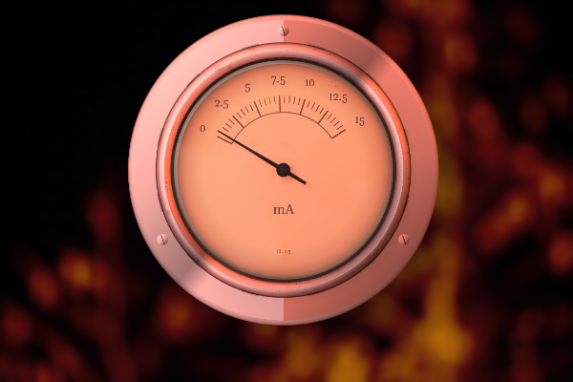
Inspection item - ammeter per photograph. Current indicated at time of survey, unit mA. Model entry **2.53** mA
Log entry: **0.5** mA
